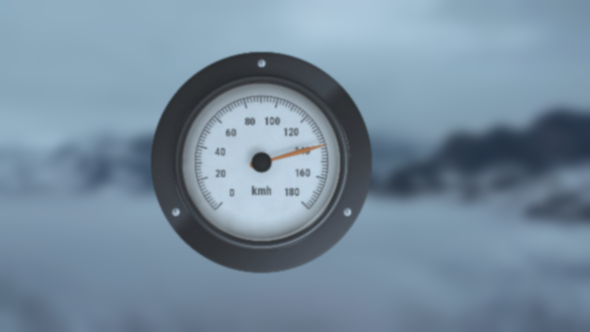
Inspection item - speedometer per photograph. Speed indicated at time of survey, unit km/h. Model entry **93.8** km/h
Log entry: **140** km/h
